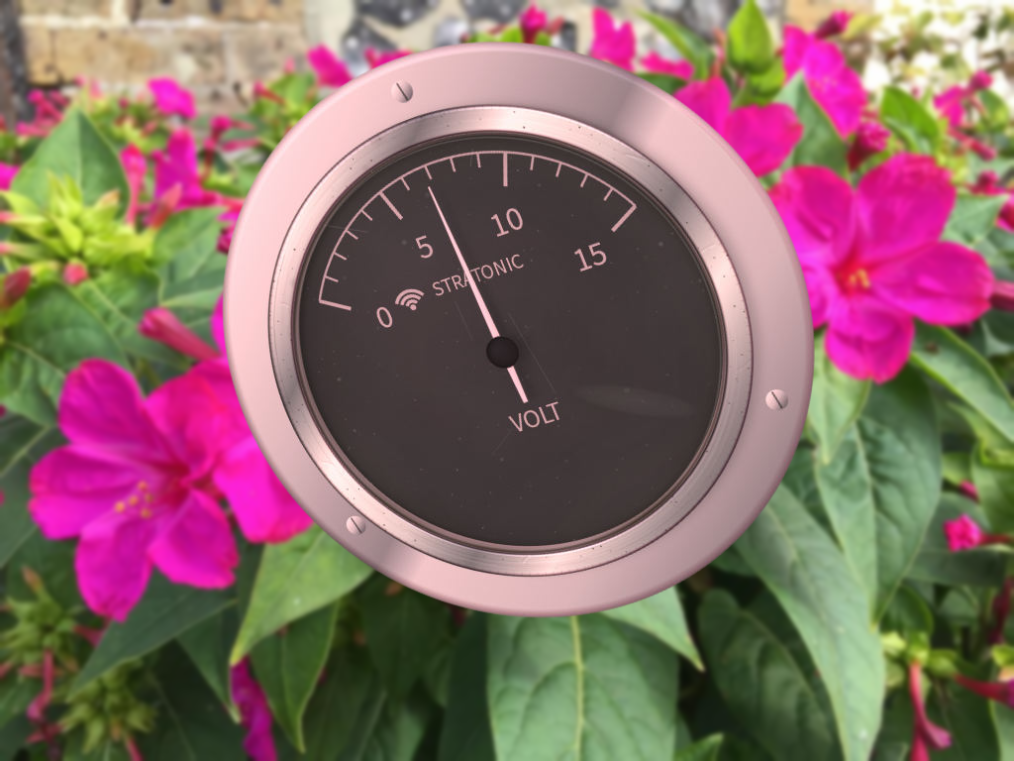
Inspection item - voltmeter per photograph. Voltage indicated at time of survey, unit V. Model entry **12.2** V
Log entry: **7** V
